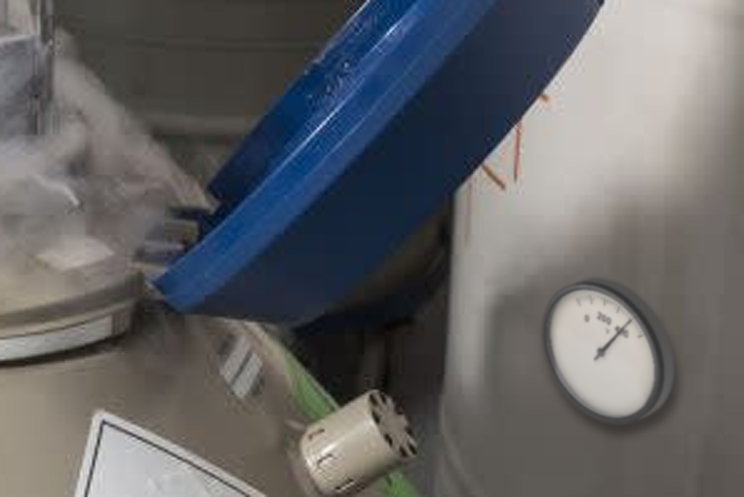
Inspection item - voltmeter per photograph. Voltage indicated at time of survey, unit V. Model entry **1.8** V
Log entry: **400** V
